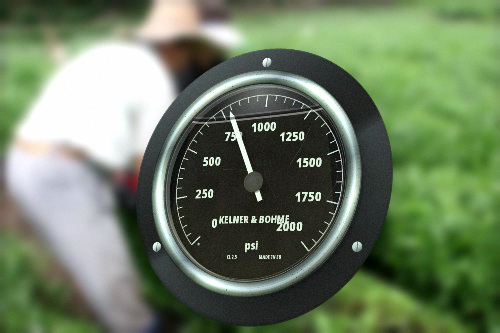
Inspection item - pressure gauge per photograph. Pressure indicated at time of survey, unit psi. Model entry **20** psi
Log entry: **800** psi
